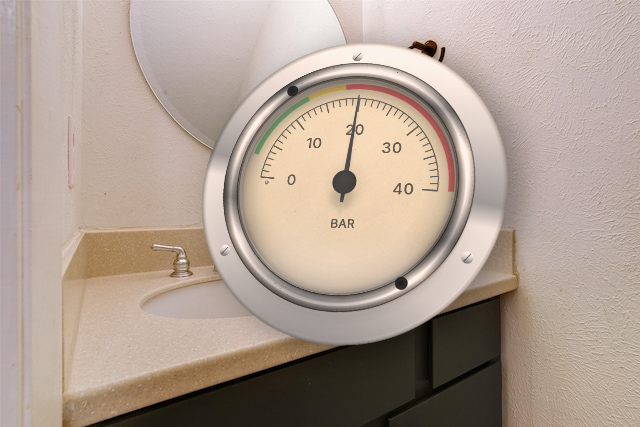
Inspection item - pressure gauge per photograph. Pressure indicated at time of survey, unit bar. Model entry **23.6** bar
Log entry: **20** bar
